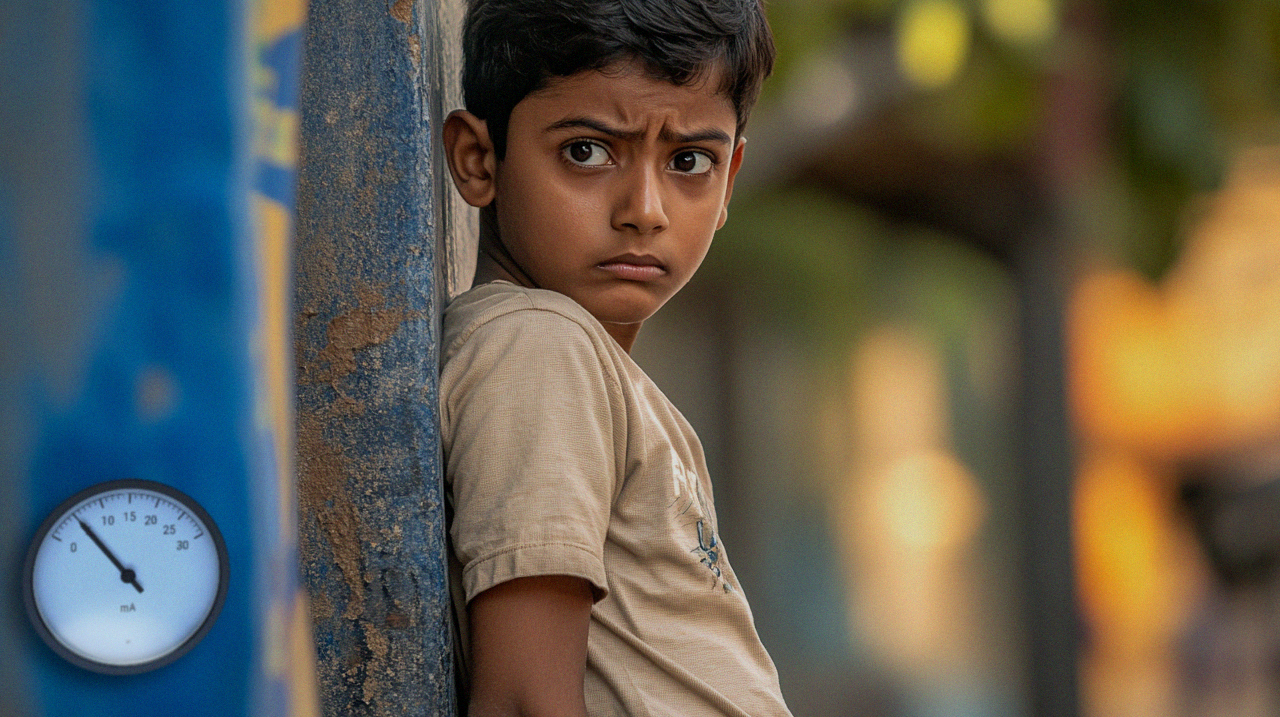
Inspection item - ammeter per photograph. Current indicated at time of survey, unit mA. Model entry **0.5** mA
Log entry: **5** mA
